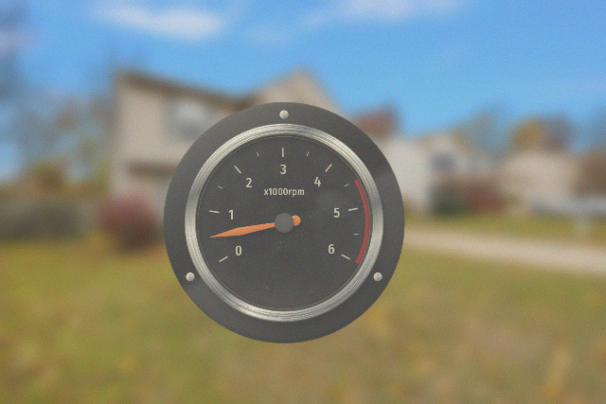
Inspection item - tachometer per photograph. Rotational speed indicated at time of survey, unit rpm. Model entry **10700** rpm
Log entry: **500** rpm
